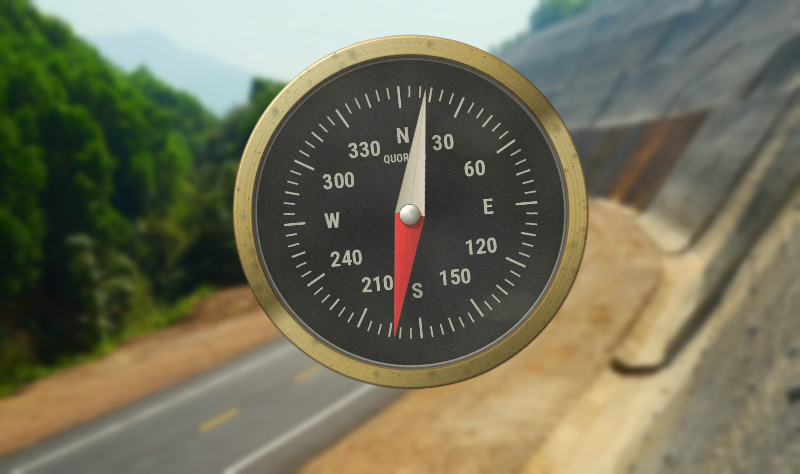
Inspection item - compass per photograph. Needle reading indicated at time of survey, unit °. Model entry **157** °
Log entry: **192.5** °
